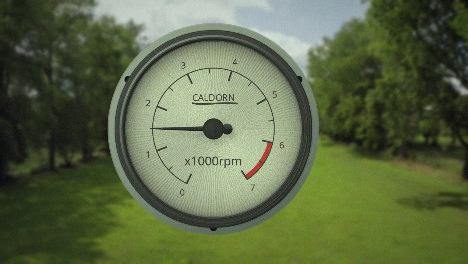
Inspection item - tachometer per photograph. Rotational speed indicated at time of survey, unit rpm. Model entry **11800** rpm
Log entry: **1500** rpm
